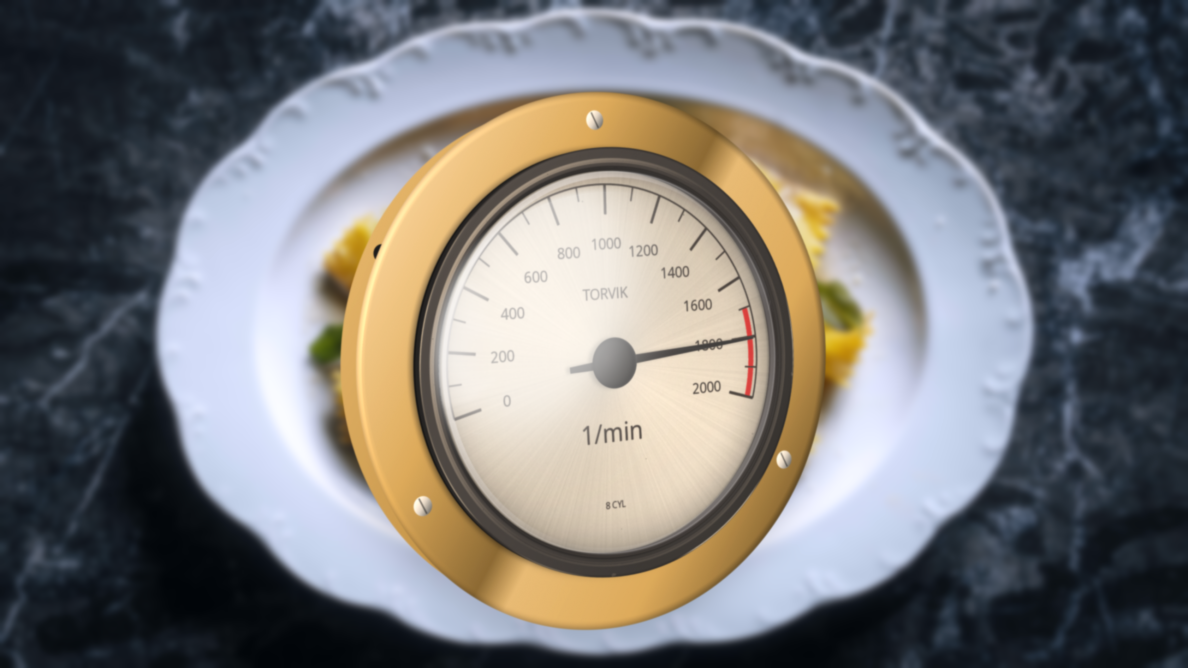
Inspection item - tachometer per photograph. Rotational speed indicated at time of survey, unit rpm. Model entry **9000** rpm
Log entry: **1800** rpm
